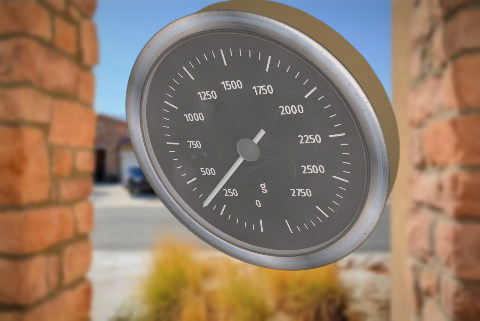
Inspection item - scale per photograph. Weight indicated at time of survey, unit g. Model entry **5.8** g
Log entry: **350** g
